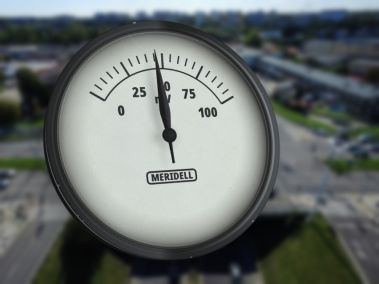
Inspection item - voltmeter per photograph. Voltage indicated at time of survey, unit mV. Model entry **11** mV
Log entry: **45** mV
